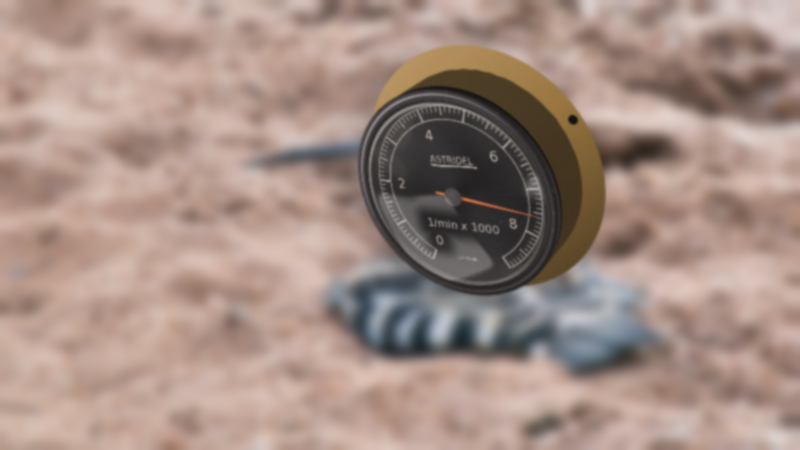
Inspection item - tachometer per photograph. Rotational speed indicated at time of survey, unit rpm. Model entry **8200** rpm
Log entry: **7500** rpm
